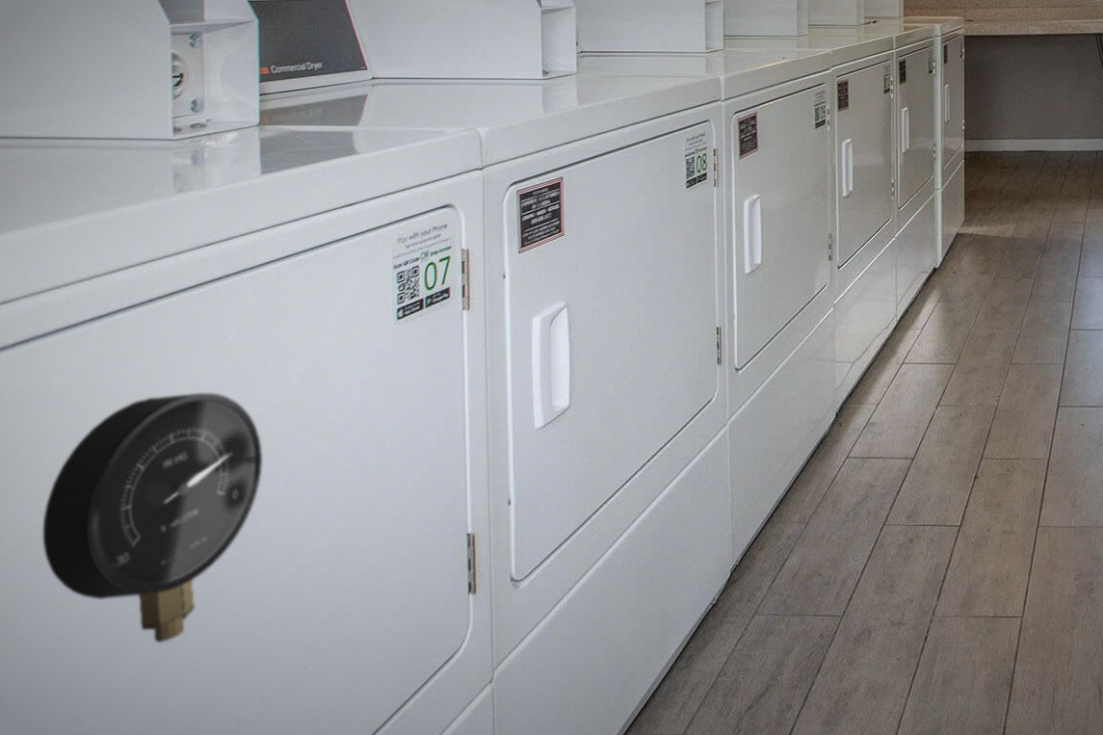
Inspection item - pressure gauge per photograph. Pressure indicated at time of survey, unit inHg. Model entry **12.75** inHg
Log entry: **-5** inHg
